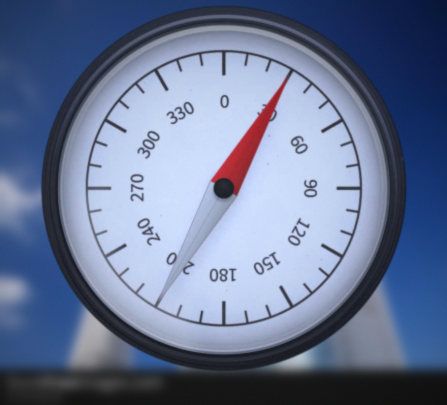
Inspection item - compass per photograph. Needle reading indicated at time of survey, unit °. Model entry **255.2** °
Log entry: **30** °
